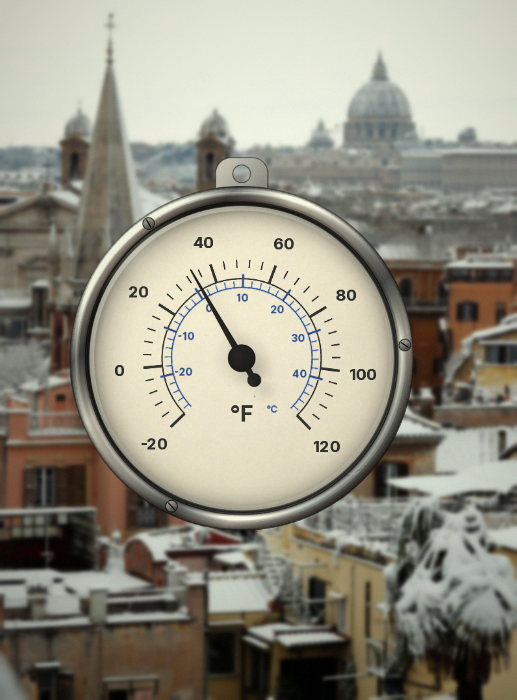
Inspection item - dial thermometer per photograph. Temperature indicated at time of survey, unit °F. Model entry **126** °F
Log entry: **34** °F
